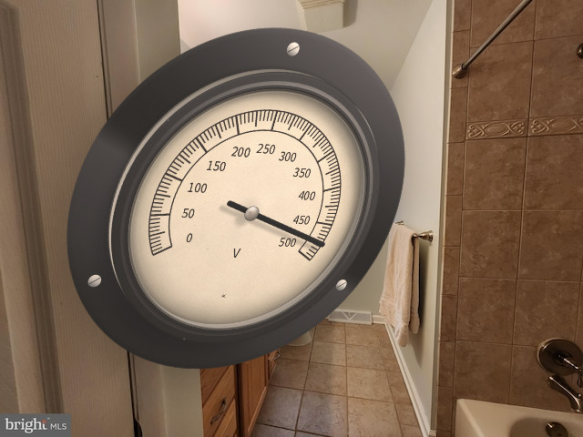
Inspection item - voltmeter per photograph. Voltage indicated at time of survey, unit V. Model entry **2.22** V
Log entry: **475** V
